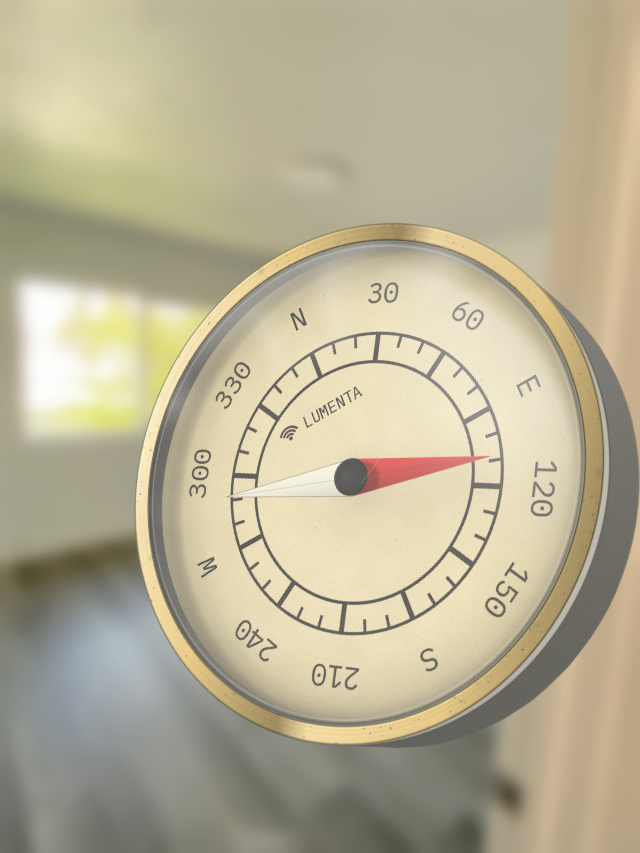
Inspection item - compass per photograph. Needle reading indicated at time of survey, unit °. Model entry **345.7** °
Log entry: **110** °
